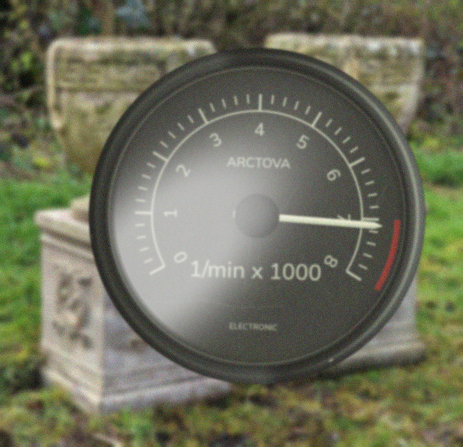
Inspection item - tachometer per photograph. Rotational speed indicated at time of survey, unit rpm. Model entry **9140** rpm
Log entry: **7100** rpm
